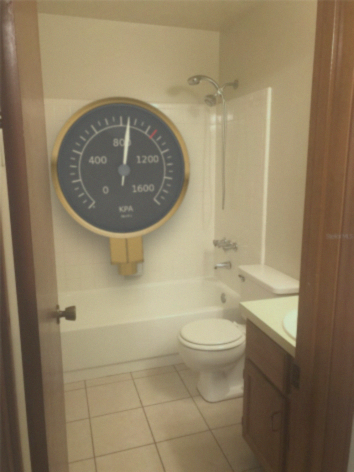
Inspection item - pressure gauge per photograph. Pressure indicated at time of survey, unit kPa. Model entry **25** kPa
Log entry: **850** kPa
